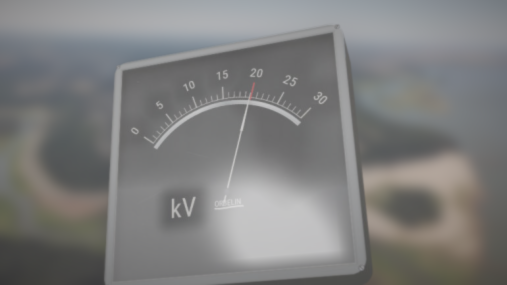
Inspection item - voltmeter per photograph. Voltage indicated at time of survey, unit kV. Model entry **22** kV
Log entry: **20** kV
